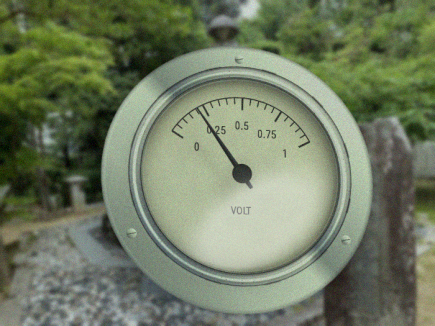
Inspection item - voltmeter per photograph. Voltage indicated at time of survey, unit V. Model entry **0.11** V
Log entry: **0.2** V
